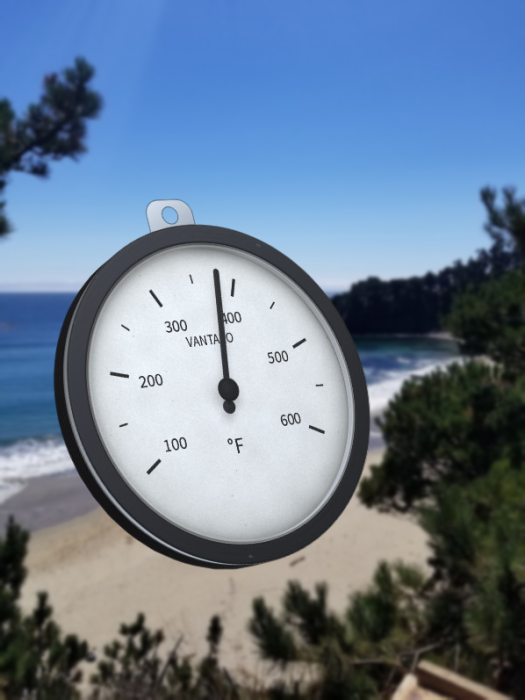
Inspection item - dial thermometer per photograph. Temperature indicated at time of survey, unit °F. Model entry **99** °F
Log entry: **375** °F
